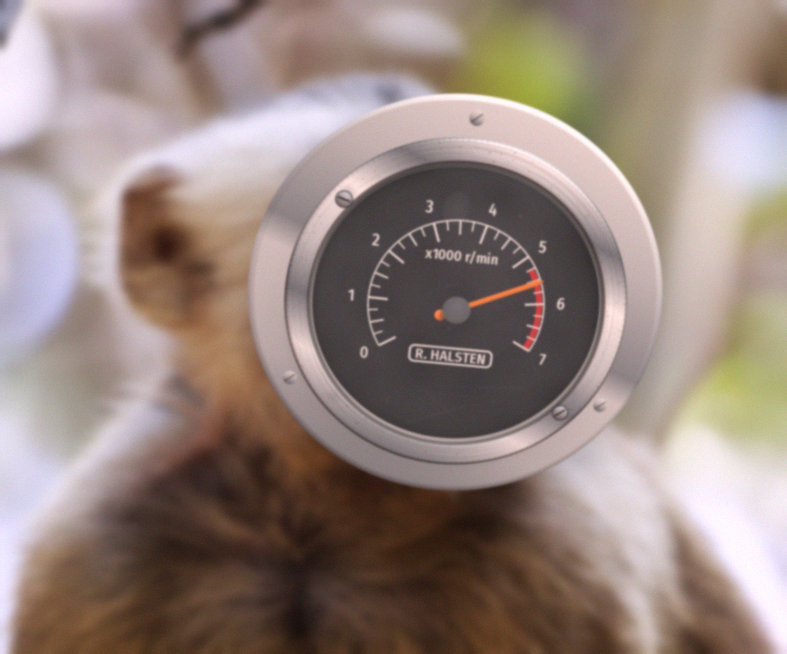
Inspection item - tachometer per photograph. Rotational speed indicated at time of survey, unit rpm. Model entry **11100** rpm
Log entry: **5500** rpm
